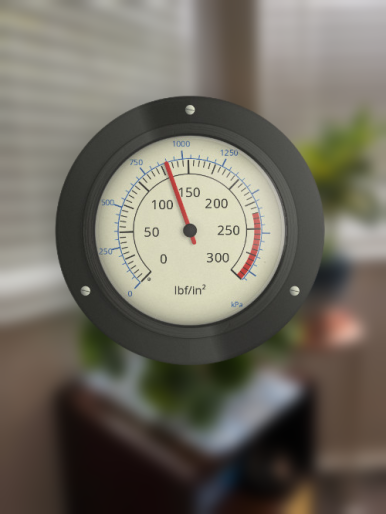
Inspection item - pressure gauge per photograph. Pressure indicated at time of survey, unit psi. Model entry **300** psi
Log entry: **130** psi
